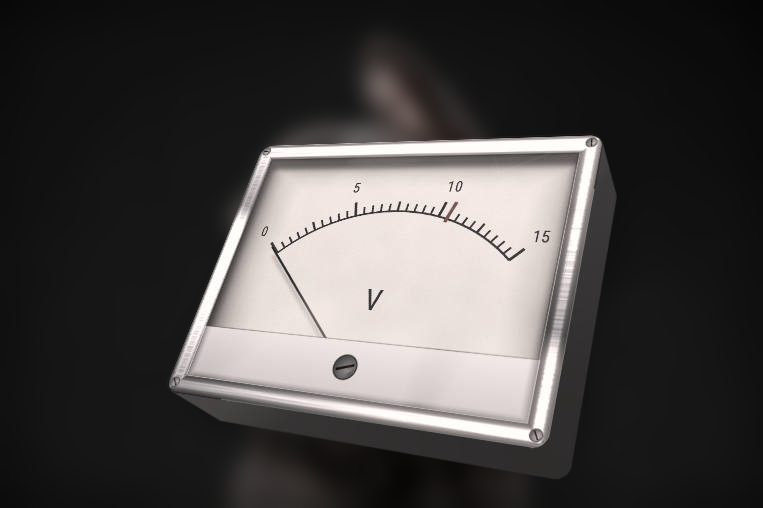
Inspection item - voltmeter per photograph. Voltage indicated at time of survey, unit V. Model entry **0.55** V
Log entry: **0** V
